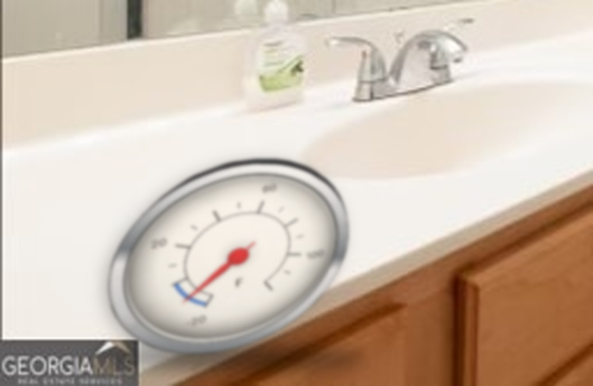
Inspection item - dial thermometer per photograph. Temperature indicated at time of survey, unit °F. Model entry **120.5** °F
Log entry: **-10** °F
